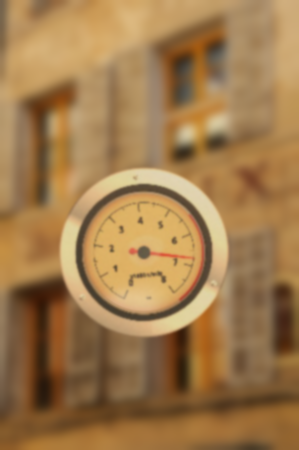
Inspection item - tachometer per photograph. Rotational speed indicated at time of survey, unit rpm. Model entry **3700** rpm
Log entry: **6750** rpm
